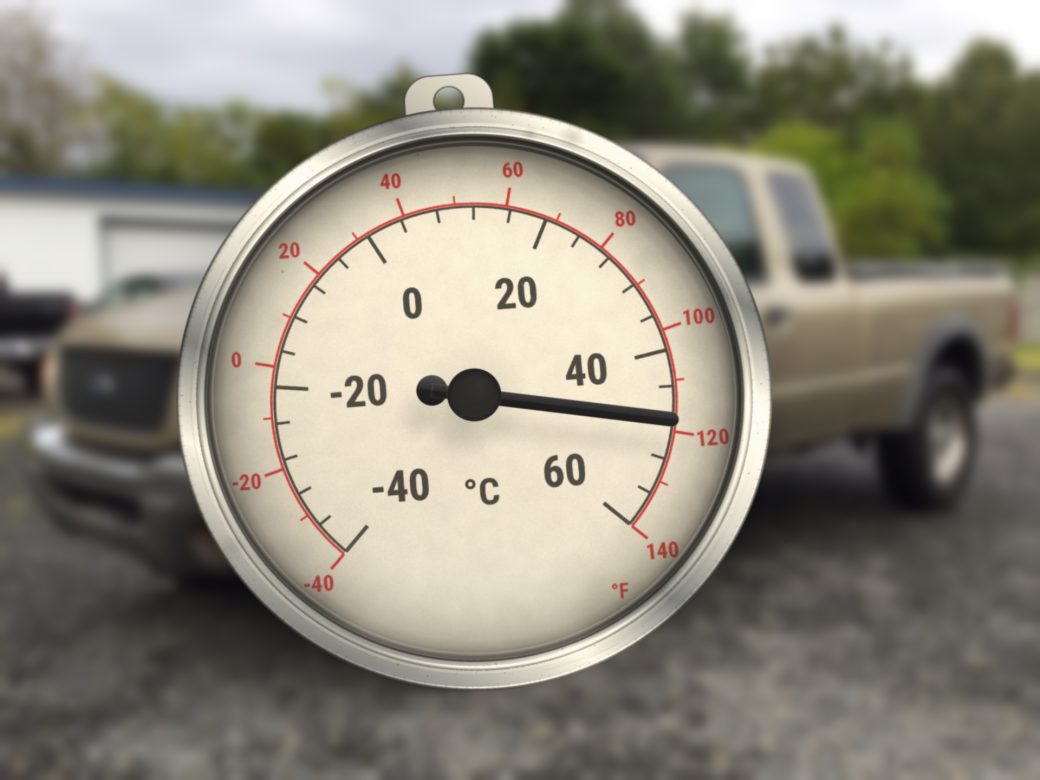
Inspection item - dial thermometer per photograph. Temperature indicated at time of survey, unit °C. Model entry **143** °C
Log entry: **48** °C
